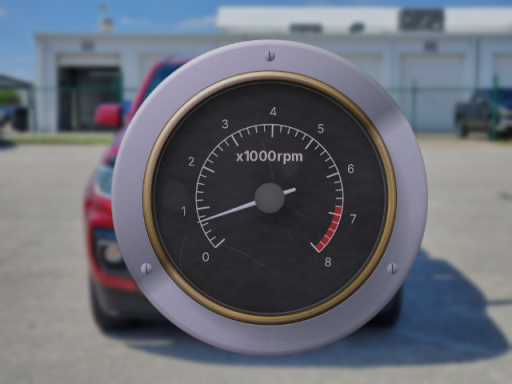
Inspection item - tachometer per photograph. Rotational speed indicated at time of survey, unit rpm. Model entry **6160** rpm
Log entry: **700** rpm
